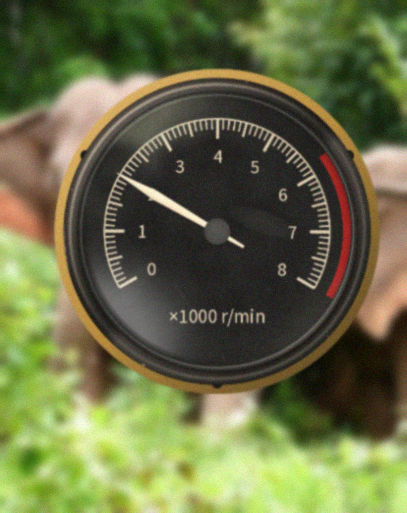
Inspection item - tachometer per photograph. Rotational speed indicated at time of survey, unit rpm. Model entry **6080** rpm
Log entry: **2000** rpm
